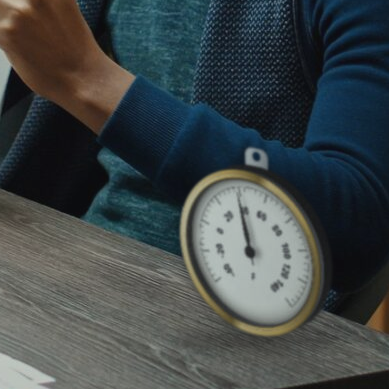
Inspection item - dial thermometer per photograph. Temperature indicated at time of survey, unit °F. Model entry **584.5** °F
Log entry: **40** °F
